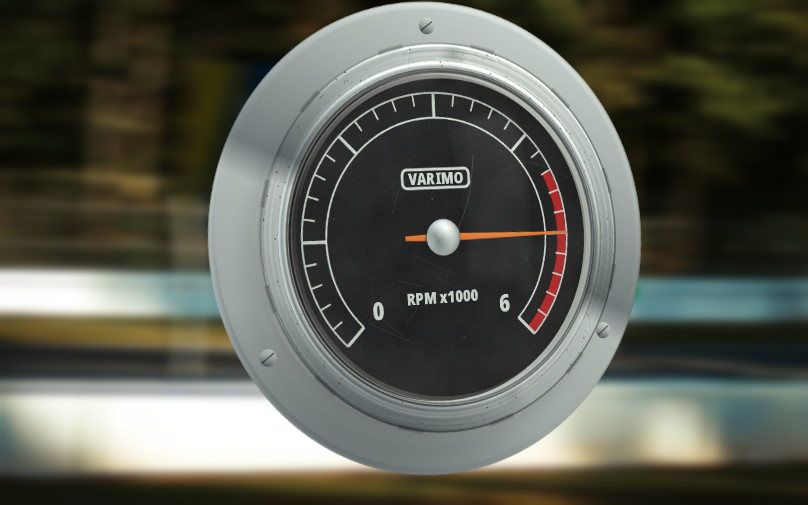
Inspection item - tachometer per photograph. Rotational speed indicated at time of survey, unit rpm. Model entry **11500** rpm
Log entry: **5000** rpm
